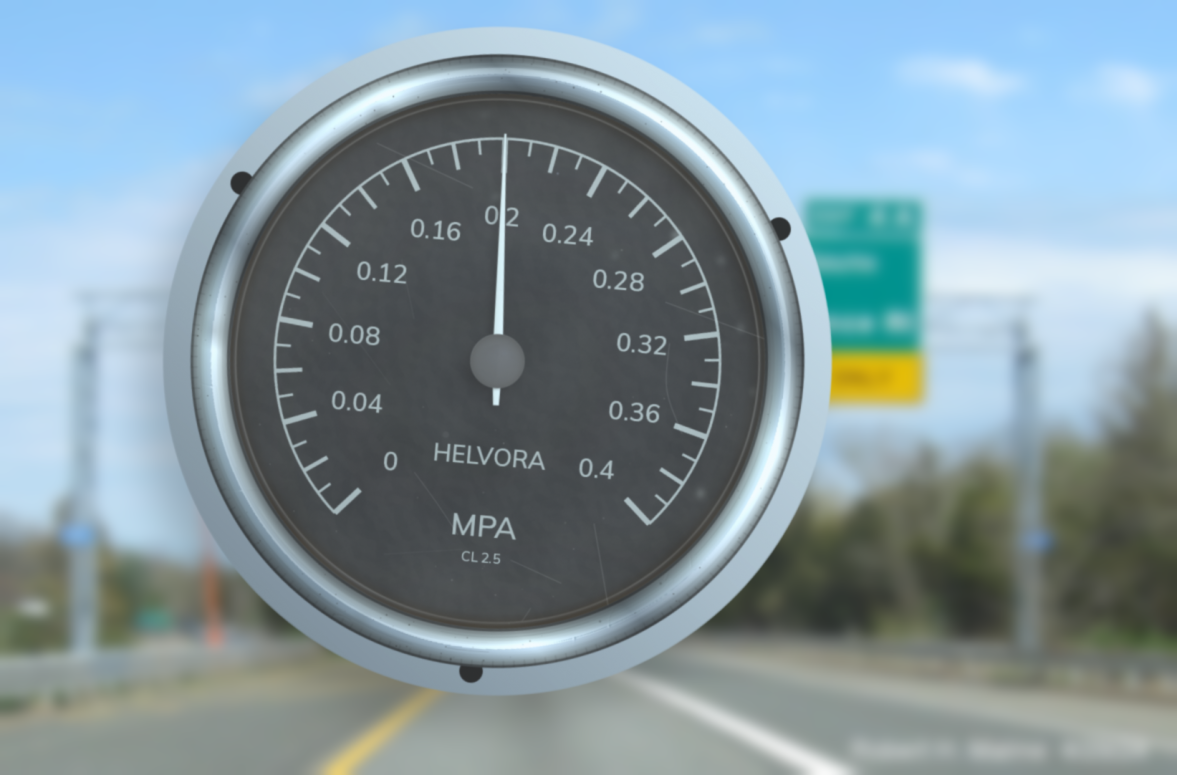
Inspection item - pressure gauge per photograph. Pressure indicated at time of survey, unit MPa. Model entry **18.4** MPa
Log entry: **0.2** MPa
